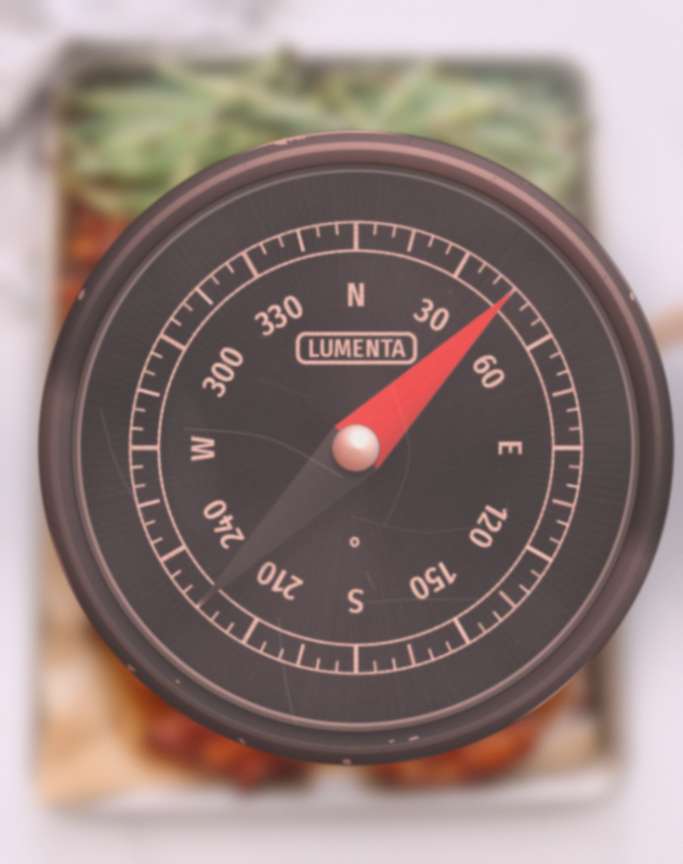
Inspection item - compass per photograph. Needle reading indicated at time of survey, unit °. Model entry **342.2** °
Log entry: **45** °
